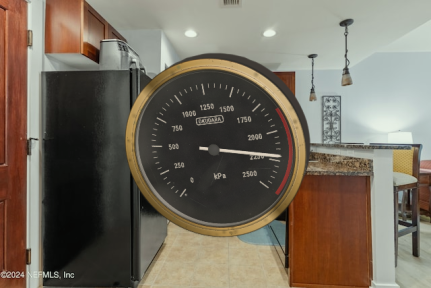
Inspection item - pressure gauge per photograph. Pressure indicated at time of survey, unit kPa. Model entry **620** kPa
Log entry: **2200** kPa
